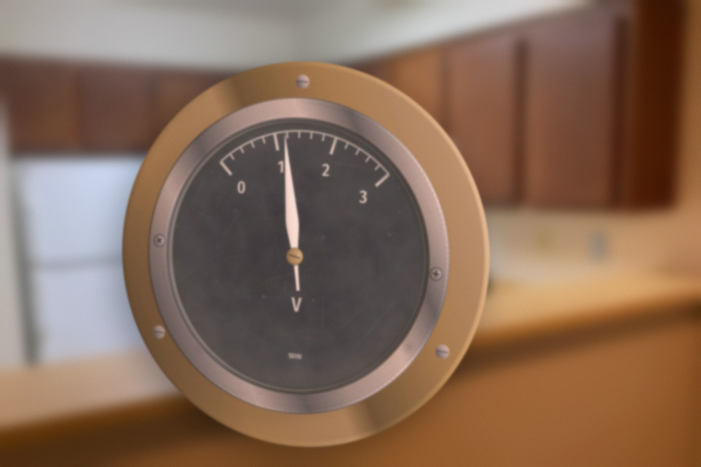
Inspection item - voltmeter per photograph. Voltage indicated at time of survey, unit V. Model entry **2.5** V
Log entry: **1.2** V
